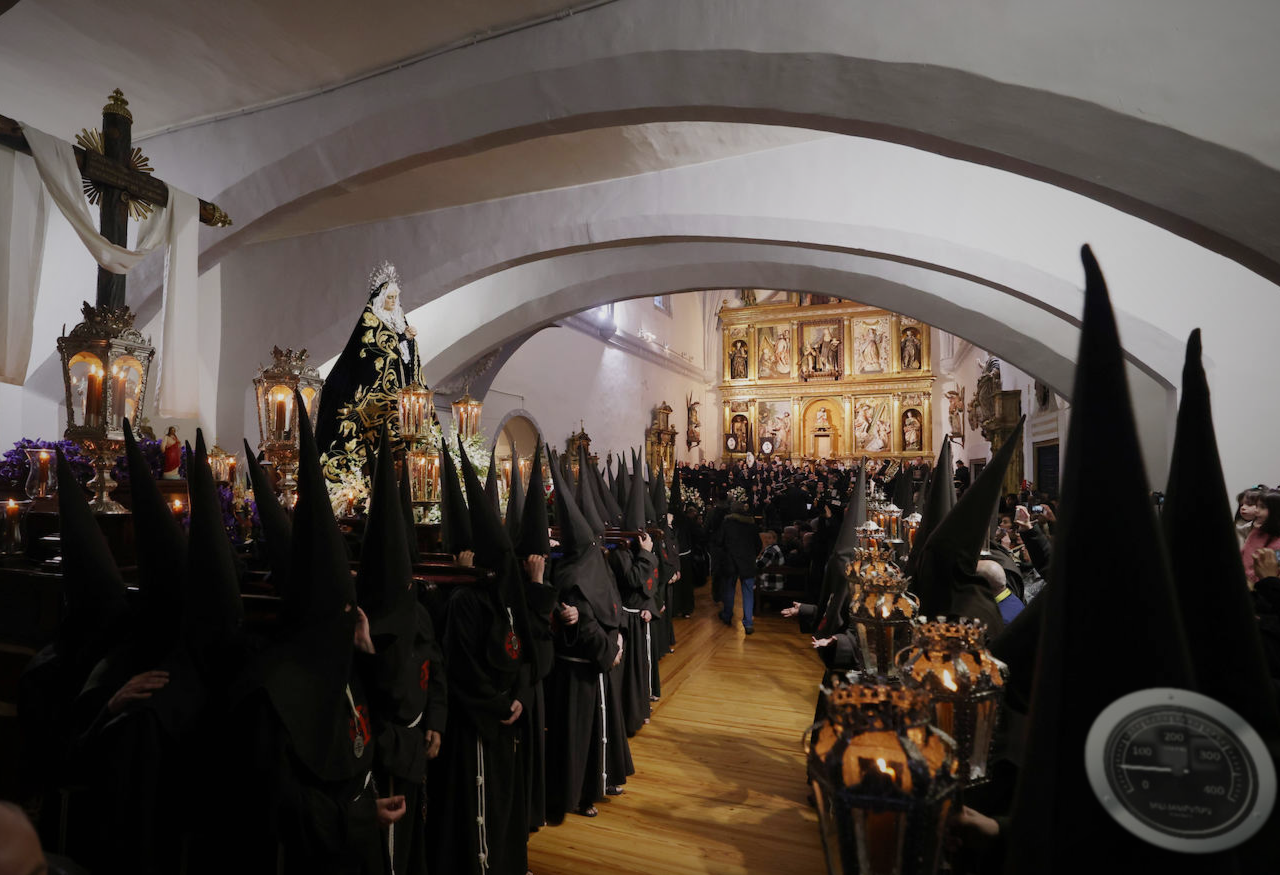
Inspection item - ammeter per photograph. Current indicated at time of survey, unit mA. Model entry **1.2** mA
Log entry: **50** mA
